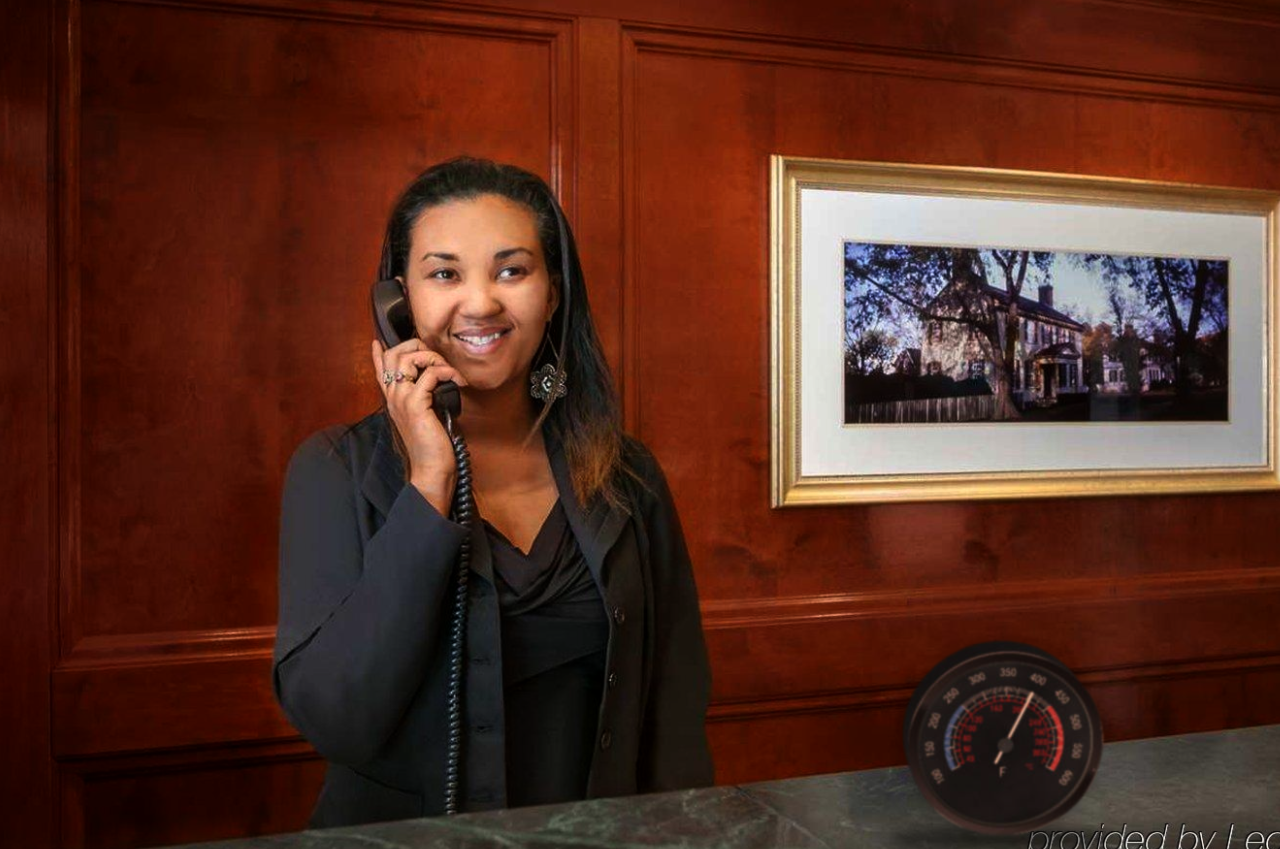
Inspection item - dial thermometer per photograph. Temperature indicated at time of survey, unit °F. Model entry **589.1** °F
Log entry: **400** °F
